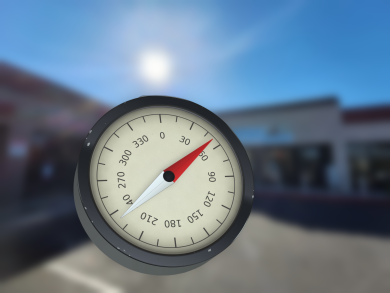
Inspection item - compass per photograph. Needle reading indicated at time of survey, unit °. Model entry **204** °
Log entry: **52.5** °
